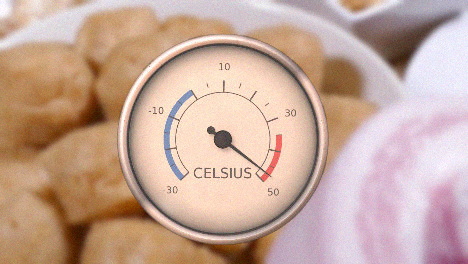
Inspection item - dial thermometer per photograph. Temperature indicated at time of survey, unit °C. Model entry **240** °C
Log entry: **47.5** °C
